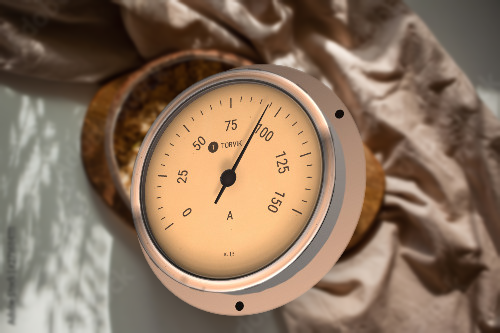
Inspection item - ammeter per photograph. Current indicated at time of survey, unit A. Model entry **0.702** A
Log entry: **95** A
